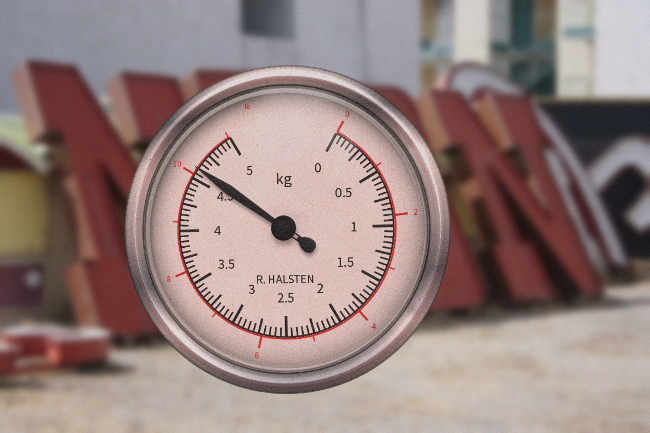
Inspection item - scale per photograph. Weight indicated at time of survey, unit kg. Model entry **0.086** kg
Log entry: **4.6** kg
